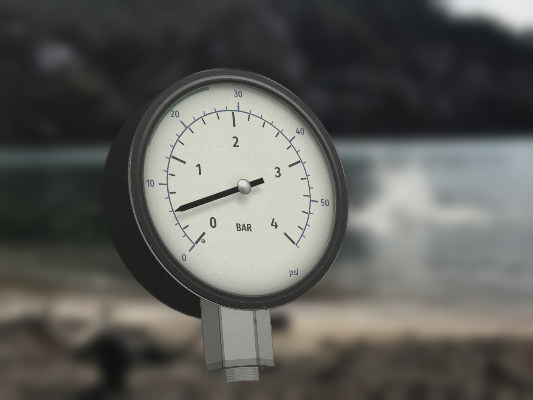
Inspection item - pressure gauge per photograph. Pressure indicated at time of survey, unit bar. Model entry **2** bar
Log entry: **0.4** bar
